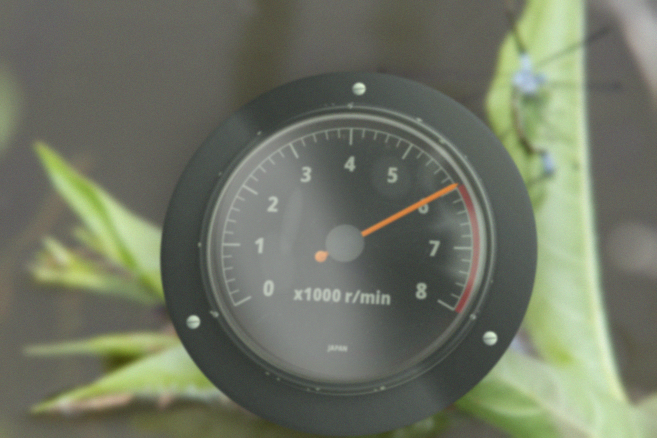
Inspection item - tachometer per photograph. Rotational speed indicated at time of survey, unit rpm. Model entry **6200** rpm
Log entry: **6000** rpm
